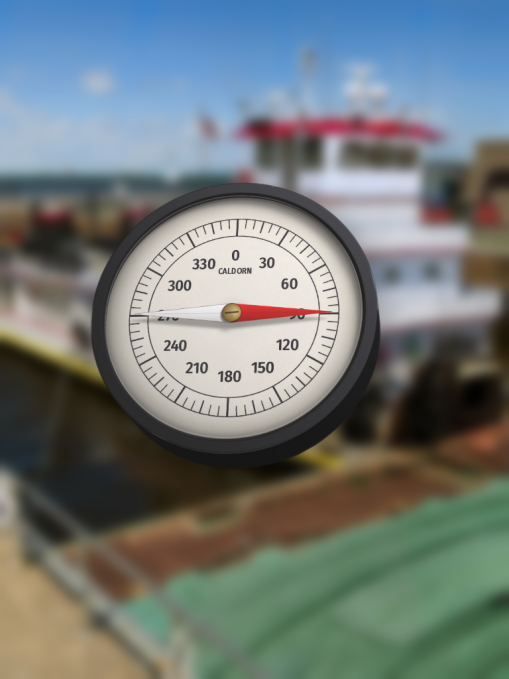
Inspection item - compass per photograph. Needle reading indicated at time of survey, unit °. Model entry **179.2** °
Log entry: **90** °
